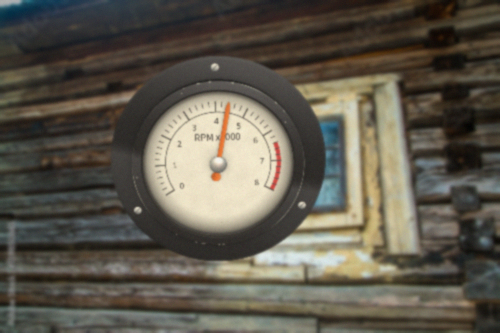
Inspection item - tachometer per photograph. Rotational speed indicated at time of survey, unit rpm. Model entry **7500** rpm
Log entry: **4400** rpm
